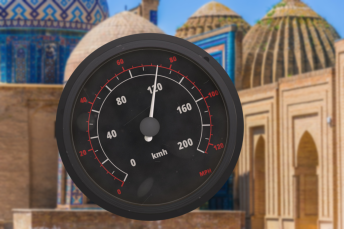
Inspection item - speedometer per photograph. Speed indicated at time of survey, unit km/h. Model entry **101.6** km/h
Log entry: **120** km/h
